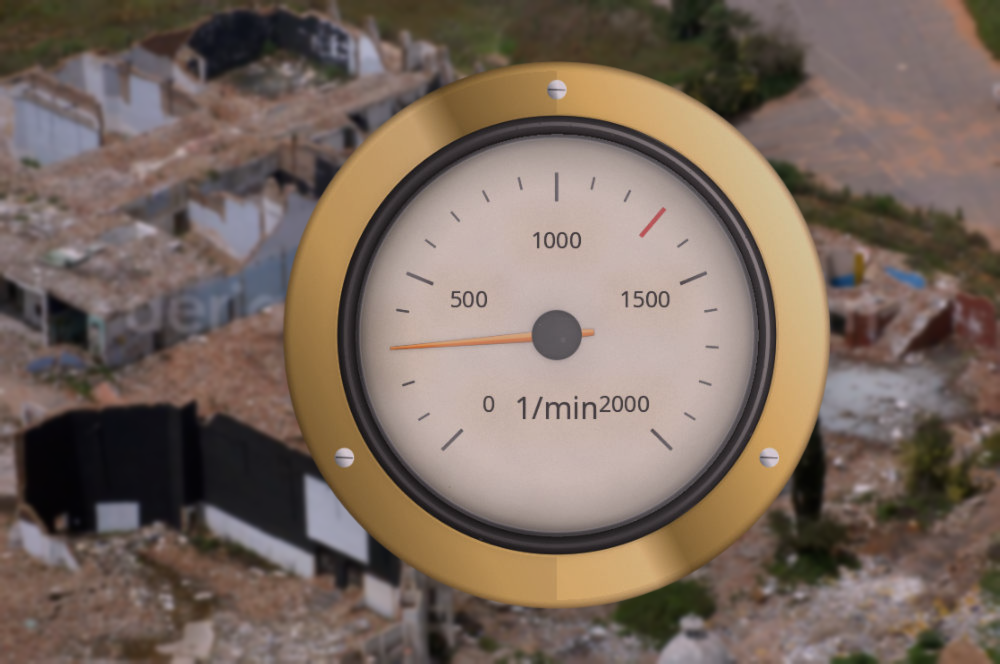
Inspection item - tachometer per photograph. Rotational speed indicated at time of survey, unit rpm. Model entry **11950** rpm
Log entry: **300** rpm
